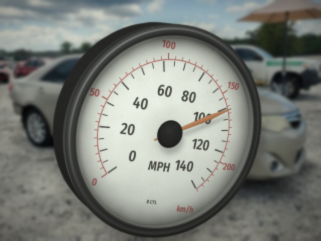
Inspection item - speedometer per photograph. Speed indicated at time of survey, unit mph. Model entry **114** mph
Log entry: **100** mph
